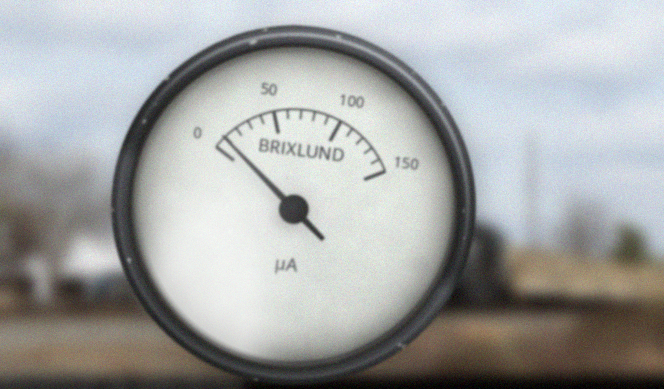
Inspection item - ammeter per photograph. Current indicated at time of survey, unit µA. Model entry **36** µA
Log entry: **10** µA
